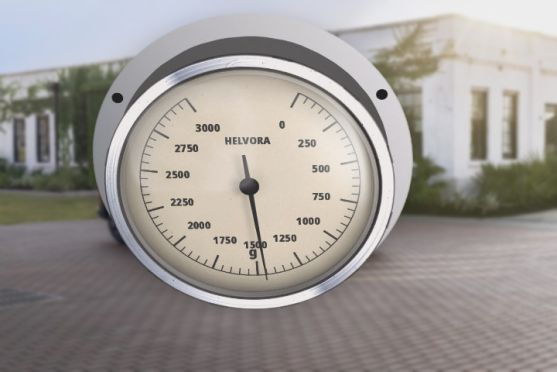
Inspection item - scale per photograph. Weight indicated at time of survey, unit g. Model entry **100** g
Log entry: **1450** g
